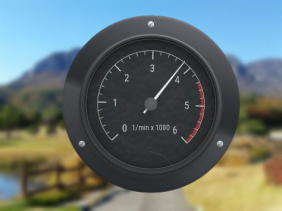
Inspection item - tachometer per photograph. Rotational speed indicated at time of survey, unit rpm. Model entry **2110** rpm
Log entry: **3800** rpm
